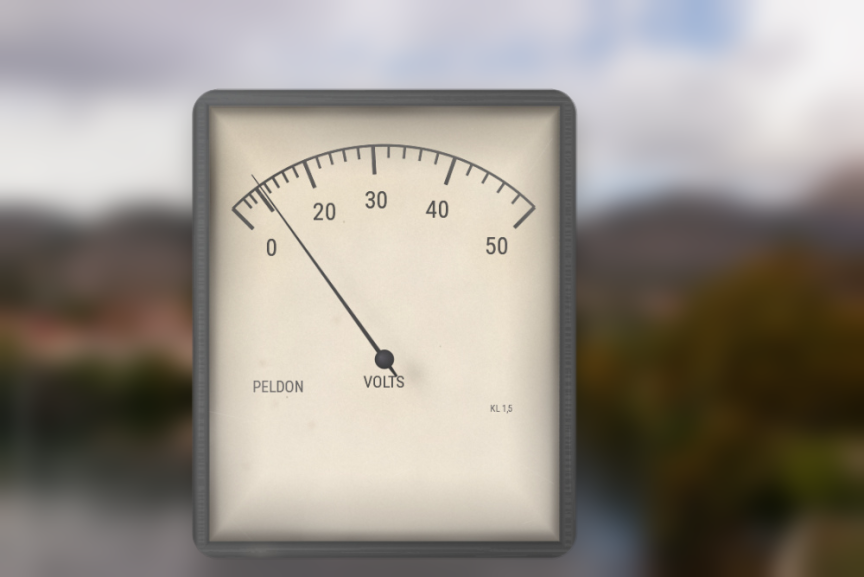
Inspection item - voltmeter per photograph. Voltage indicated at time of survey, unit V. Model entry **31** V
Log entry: **11** V
